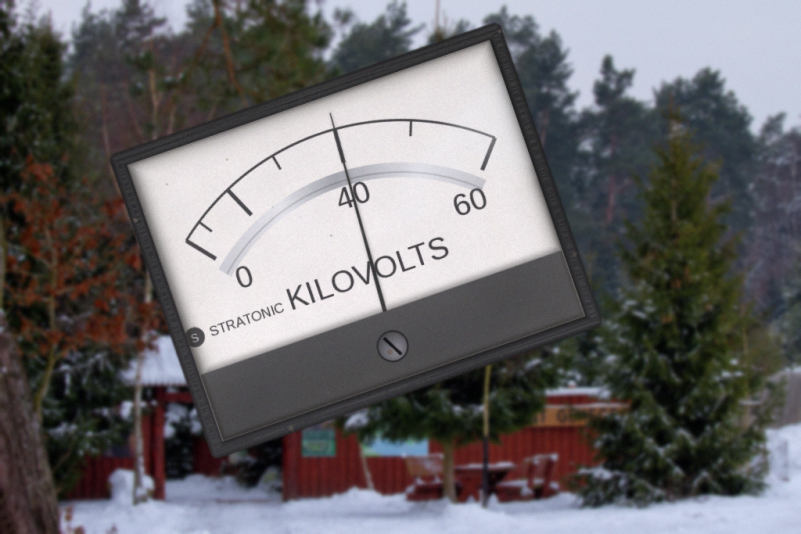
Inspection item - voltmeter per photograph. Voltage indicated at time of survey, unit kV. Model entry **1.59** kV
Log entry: **40** kV
